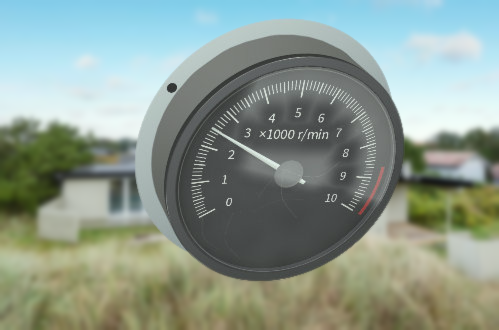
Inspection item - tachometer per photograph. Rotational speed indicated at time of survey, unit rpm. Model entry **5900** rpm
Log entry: **2500** rpm
